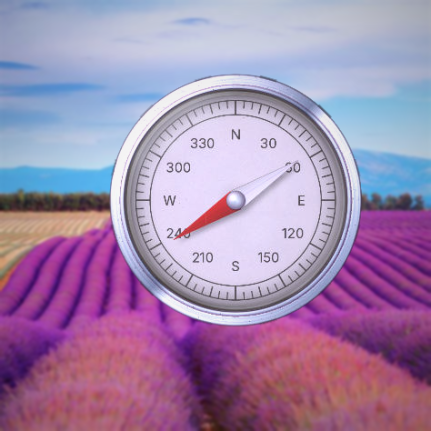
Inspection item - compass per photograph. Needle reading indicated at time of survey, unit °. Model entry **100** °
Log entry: **237.5** °
